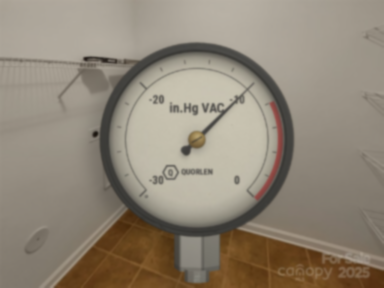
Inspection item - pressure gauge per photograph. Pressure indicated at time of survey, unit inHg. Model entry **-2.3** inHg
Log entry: **-10** inHg
